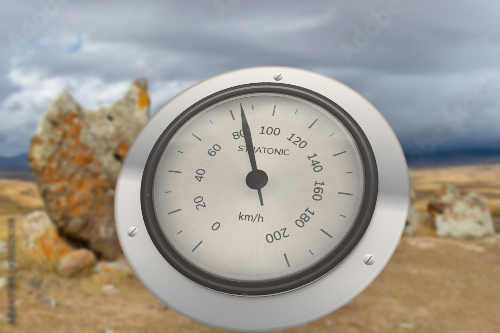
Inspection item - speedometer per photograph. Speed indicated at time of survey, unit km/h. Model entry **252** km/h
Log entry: **85** km/h
